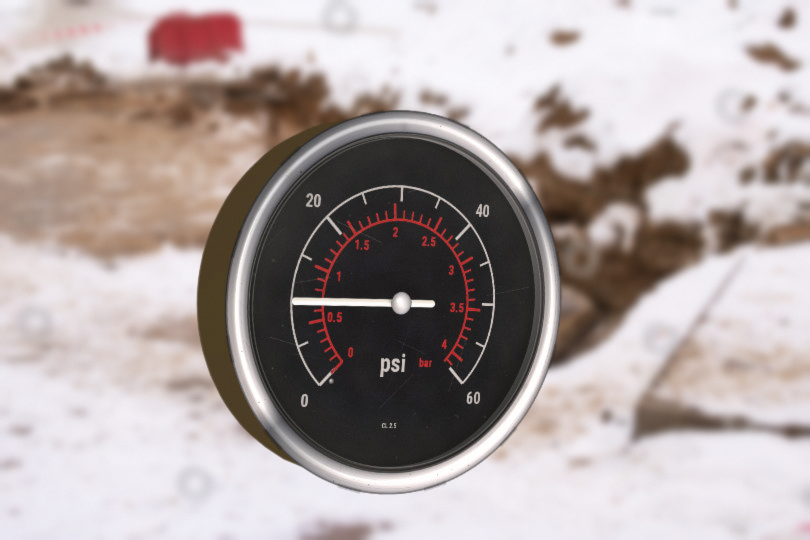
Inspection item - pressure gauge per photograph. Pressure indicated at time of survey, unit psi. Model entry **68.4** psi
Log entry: **10** psi
